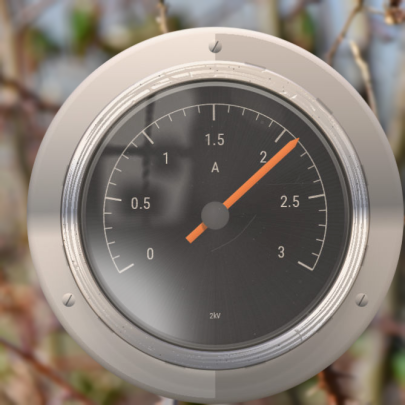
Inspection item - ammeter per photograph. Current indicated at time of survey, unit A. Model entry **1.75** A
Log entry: **2.1** A
